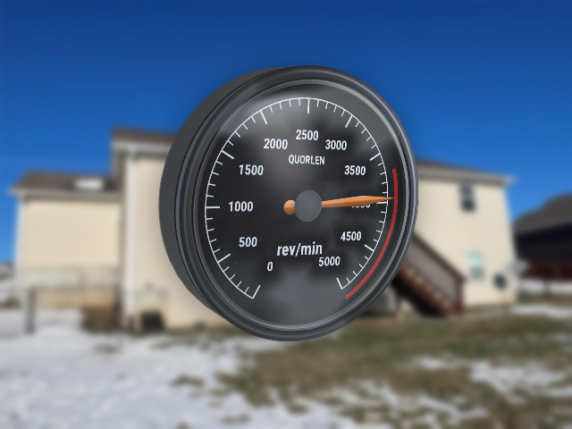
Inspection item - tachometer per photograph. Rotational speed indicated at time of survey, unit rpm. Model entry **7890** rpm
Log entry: **3950** rpm
